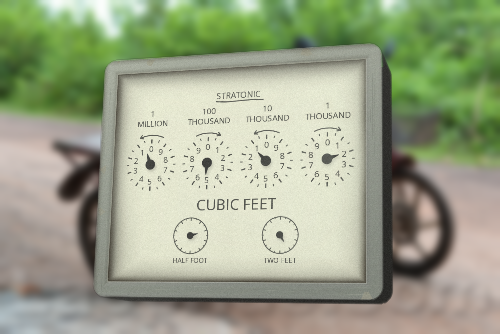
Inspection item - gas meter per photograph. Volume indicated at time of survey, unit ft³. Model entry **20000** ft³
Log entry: **51200** ft³
